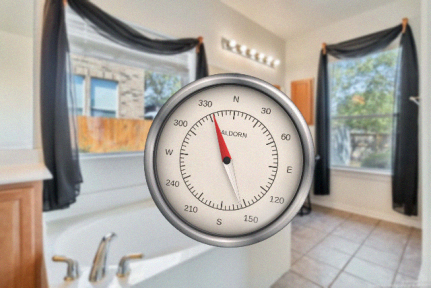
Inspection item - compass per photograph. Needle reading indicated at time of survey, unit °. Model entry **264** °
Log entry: **335** °
